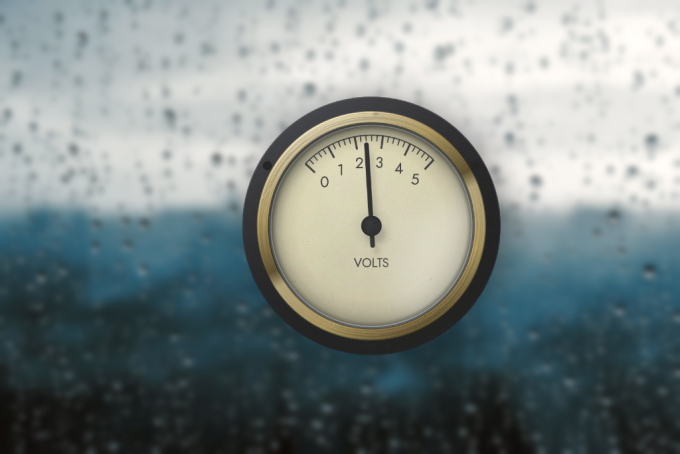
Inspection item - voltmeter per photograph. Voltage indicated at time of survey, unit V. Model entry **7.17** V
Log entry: **2.4** V
